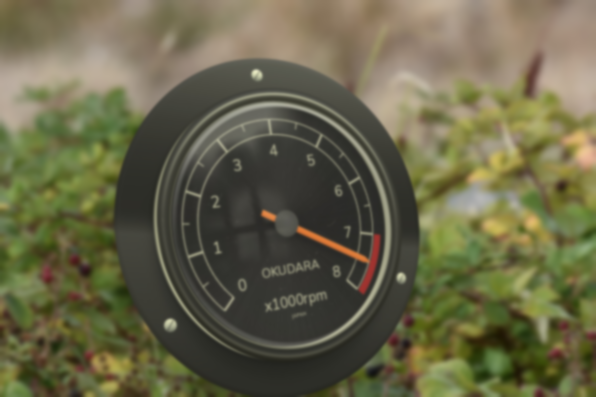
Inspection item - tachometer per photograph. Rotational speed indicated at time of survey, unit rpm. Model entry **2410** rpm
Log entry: **7500** rpm
